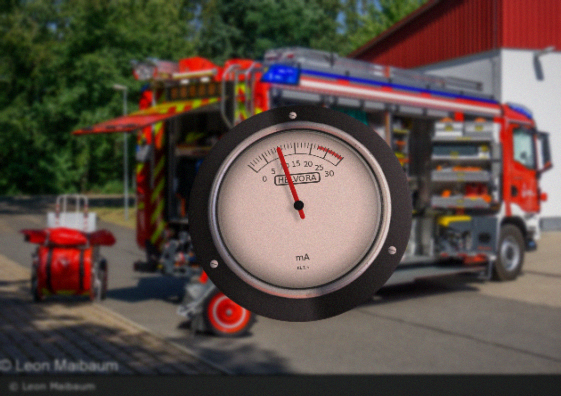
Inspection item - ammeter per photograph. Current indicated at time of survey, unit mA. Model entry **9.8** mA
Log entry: **10** mA
